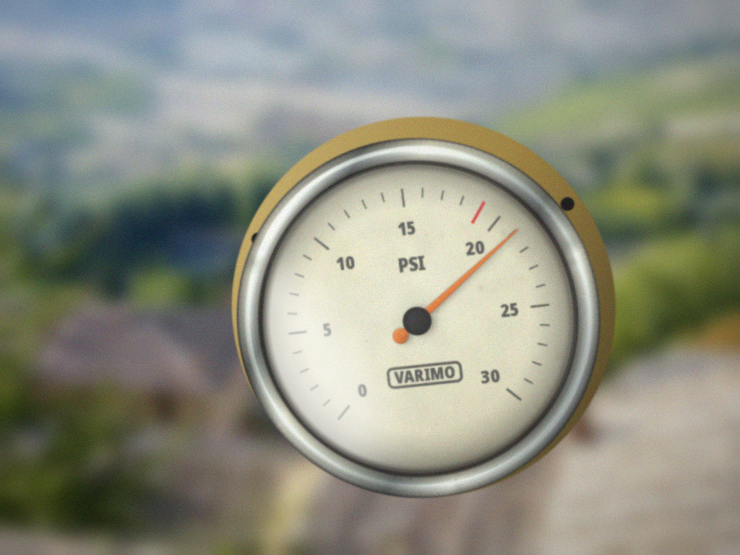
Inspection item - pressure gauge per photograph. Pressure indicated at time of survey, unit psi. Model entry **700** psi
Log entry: **21** psi
